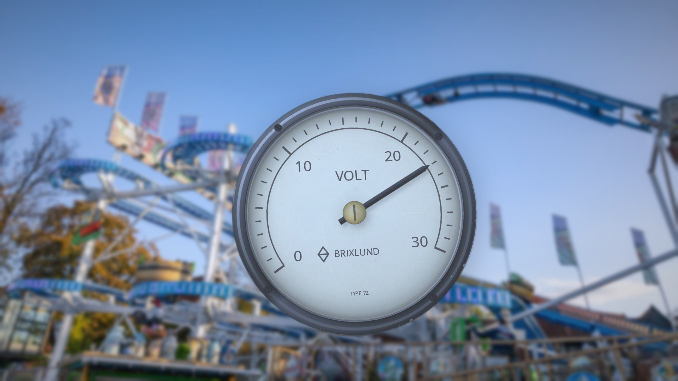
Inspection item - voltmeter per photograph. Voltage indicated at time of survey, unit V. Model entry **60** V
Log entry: **23** V
